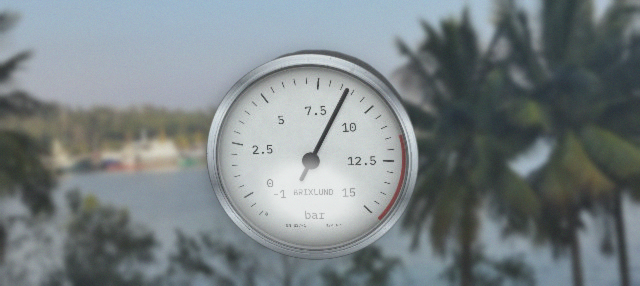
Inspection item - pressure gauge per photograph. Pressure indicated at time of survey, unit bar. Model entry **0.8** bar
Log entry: **8.75** bar
